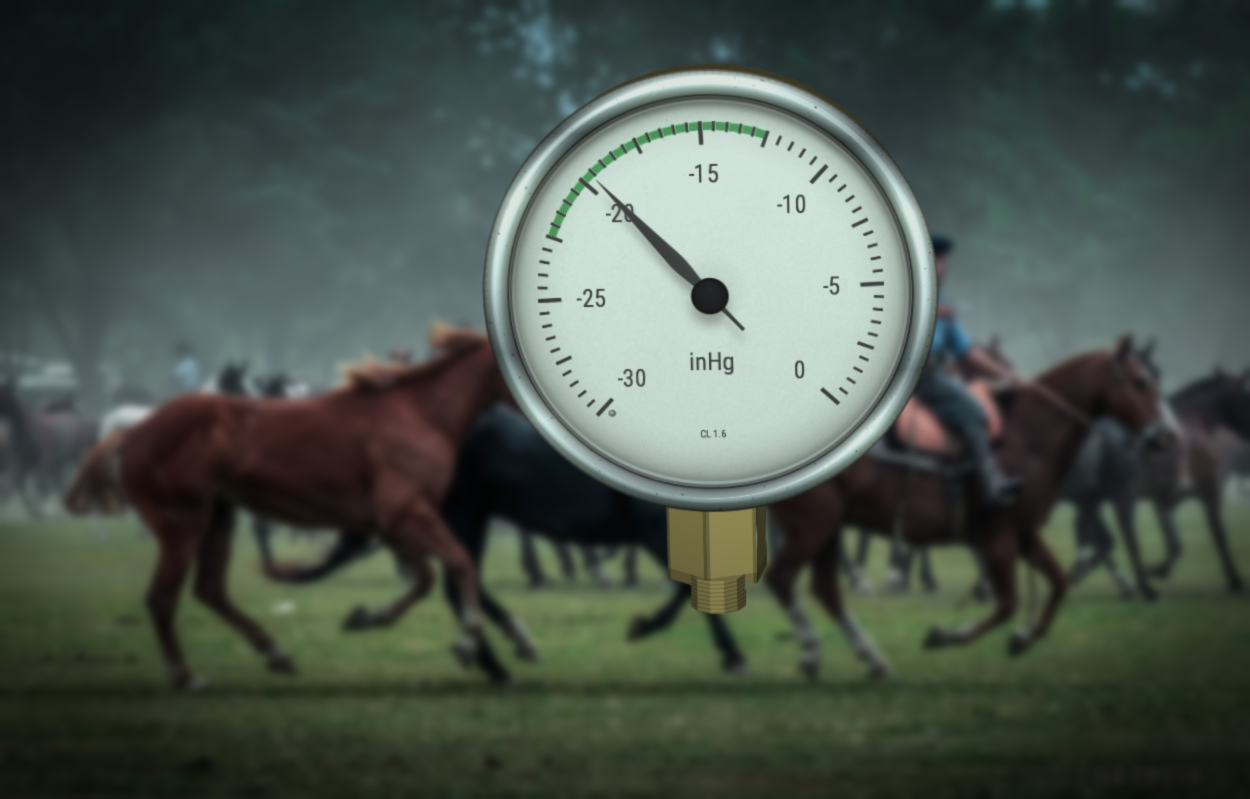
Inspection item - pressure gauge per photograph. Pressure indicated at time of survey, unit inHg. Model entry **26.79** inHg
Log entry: **-19.5** inHg
